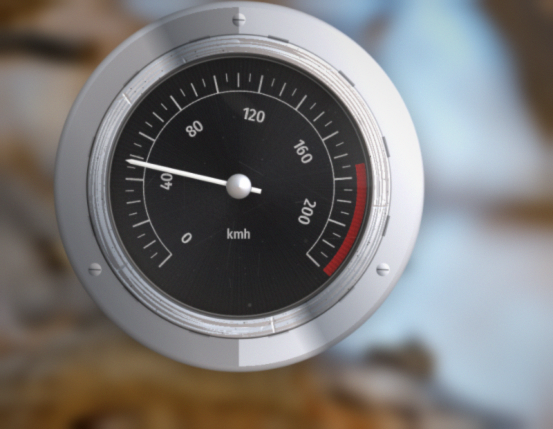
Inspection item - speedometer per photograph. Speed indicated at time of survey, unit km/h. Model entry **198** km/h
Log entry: **47.5** km/h
